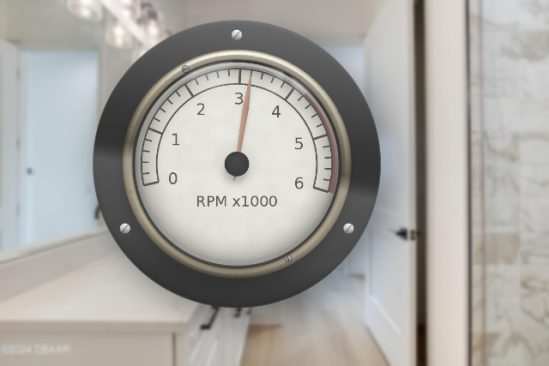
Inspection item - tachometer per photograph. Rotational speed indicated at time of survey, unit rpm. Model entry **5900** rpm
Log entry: **3200** rpm
